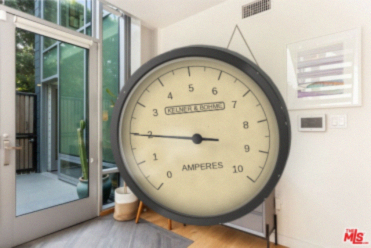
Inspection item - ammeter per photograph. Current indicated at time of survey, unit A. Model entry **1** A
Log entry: **2** A
